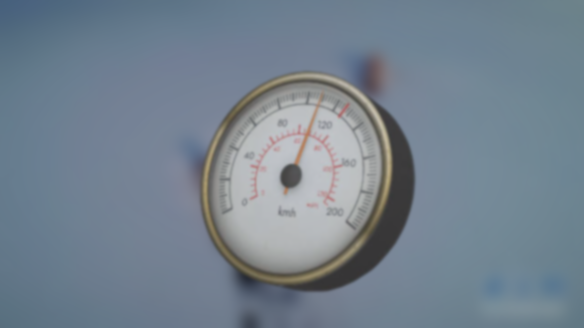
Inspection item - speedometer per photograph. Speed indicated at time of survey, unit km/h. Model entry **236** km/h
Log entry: **110** km/h
